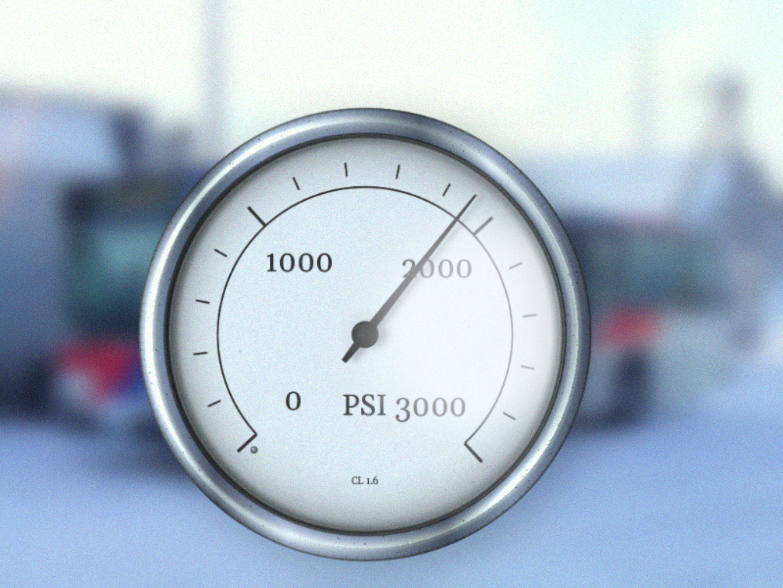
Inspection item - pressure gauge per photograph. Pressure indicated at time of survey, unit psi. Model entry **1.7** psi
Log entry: **1900** psi
